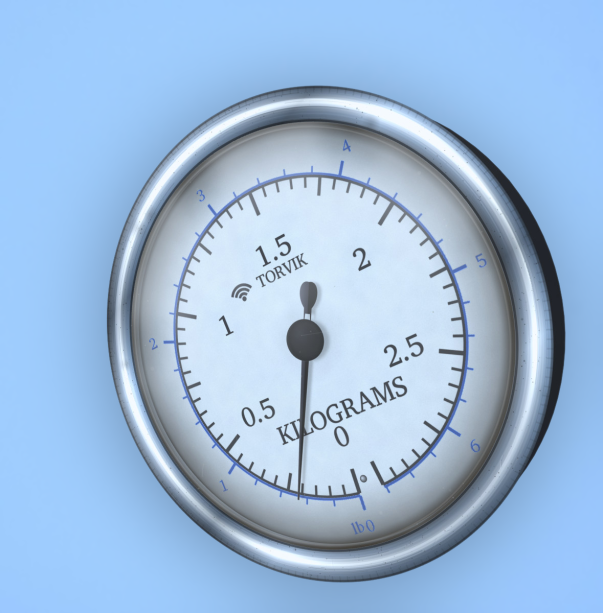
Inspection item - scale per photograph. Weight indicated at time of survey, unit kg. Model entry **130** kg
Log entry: **0.2** kg
